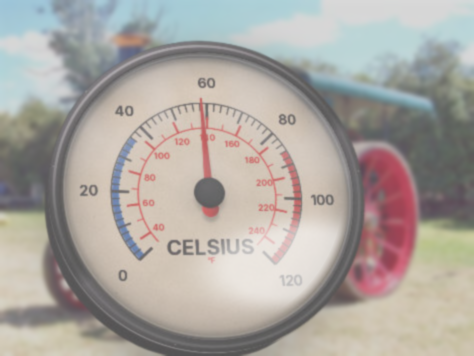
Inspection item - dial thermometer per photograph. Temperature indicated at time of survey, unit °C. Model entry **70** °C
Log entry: **58** °C
